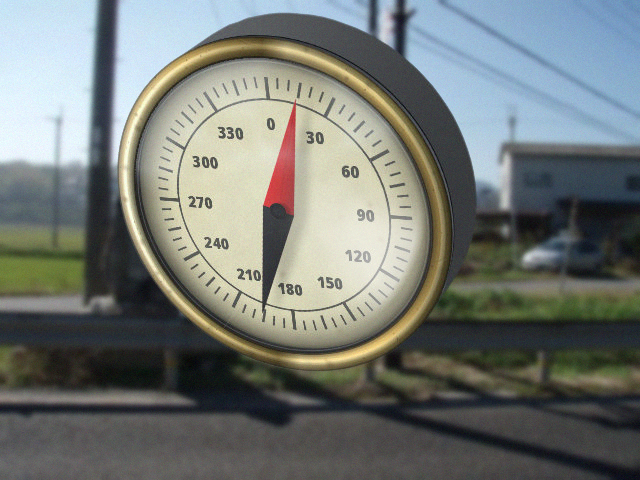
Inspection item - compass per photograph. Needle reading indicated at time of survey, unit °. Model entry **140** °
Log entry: **15** °
